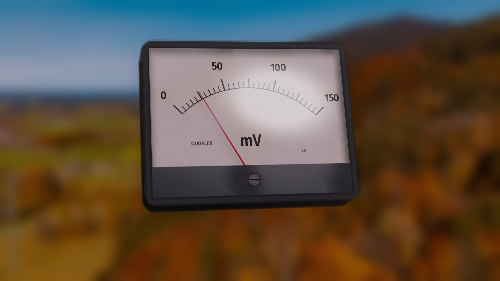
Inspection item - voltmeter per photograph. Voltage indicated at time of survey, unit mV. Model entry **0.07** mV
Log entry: **25** mV
